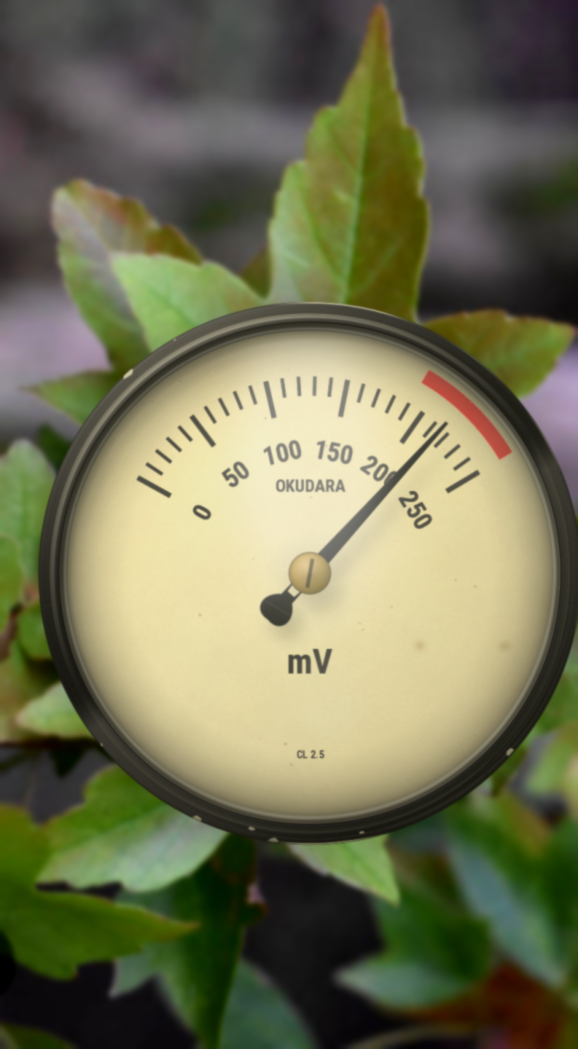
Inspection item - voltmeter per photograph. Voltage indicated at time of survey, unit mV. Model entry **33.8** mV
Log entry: **215** mV
